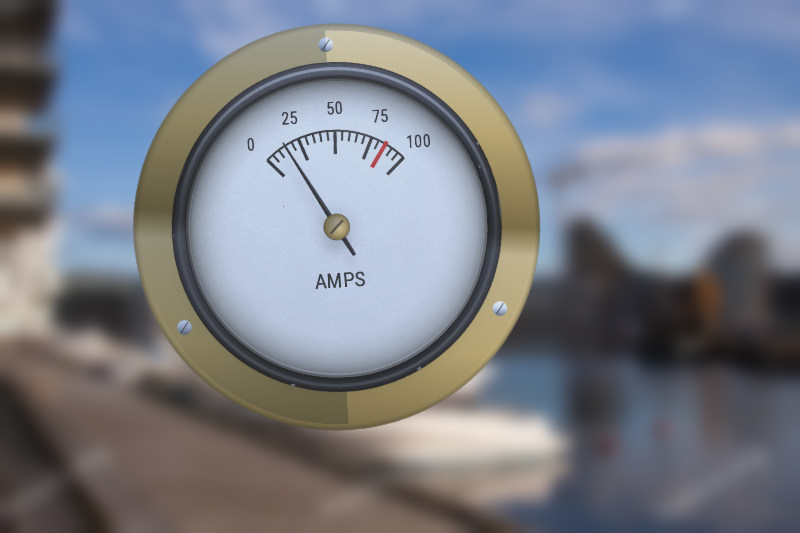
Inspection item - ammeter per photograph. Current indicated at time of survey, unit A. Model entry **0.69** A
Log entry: **15** A
